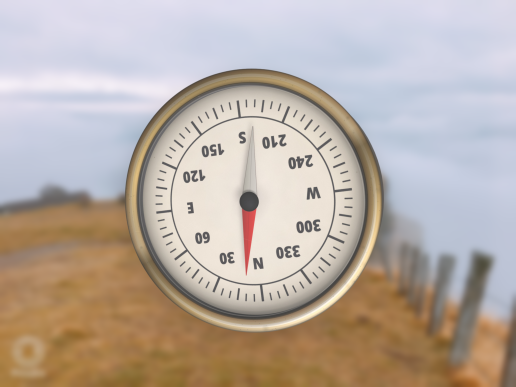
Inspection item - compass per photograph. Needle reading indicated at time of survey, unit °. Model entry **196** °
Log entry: **10** °
